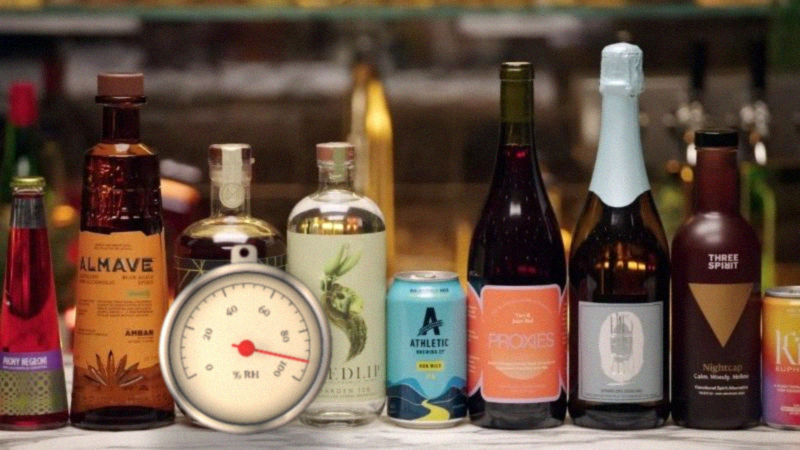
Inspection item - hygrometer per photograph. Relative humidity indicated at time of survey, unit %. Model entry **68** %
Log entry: **92** %
